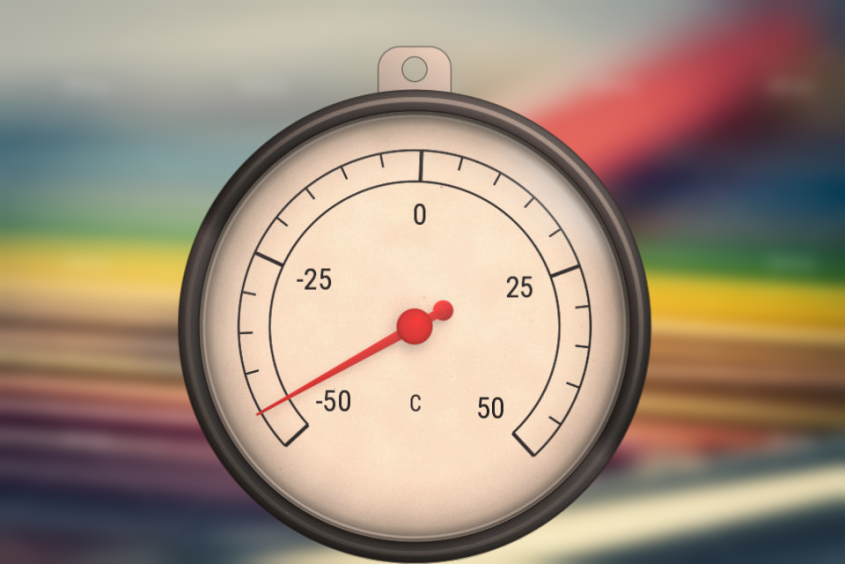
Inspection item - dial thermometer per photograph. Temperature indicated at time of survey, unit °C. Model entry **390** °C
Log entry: **-45** °C
